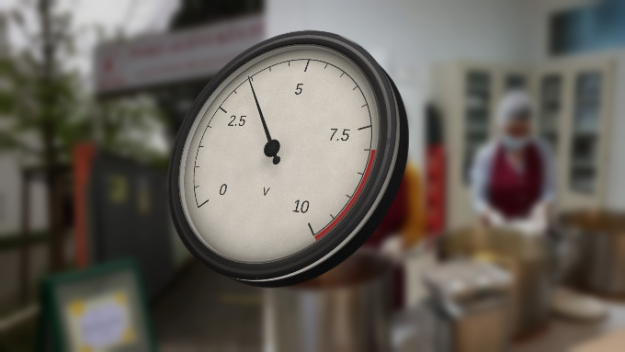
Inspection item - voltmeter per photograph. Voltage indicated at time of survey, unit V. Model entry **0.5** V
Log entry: **3.5** V
